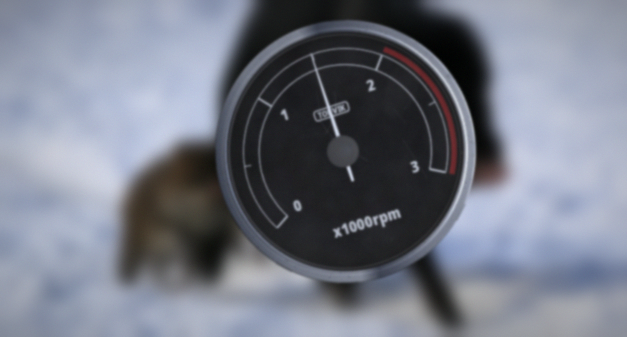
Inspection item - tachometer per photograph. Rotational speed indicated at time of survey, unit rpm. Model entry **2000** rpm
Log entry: **1500** rpm
